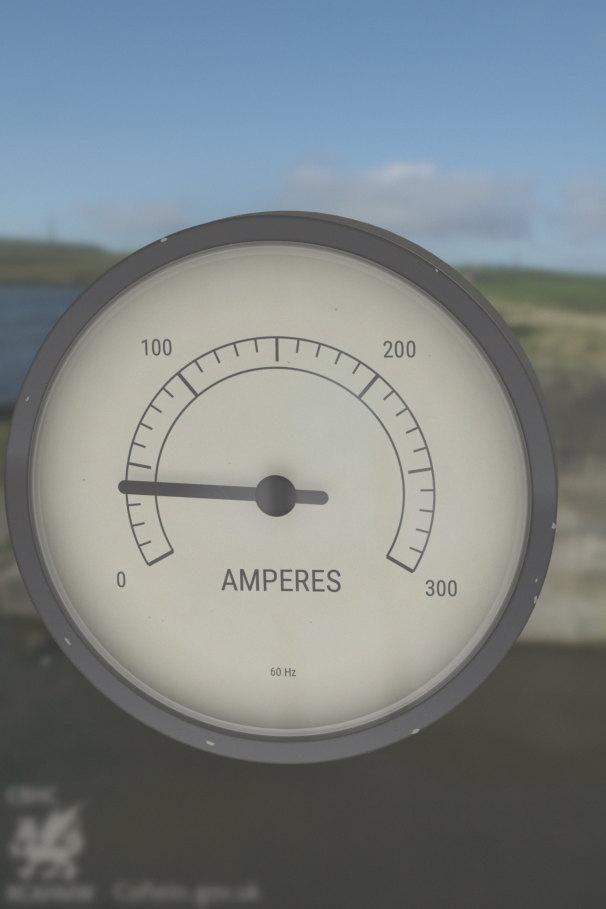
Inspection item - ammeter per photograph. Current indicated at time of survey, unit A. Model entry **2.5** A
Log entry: **40** A
